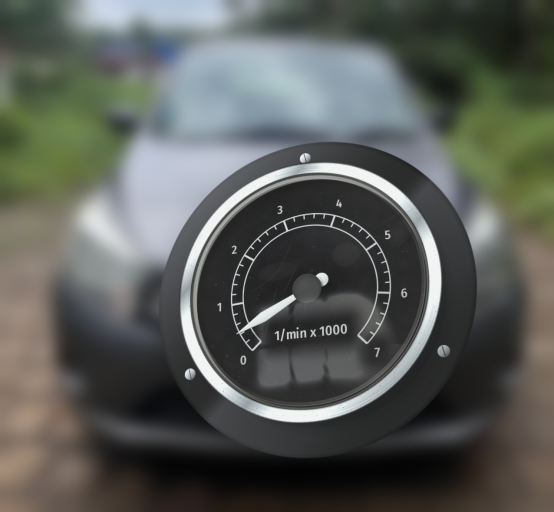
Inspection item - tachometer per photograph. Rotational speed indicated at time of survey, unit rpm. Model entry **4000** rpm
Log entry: **400** rpm
